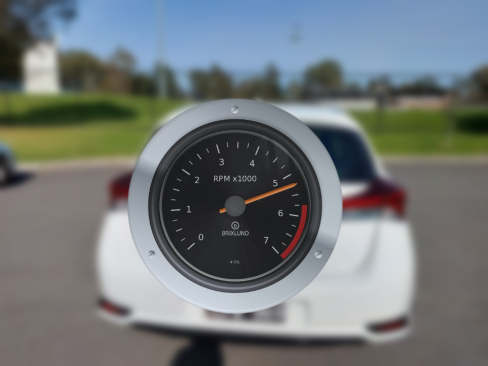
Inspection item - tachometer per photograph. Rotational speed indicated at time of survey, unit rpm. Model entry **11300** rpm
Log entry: **5250** rpm
